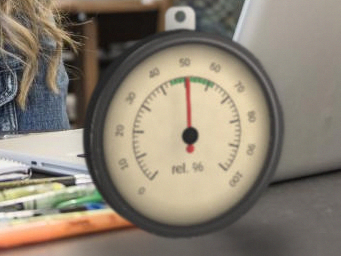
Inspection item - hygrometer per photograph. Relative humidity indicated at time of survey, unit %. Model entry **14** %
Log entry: **50** %
